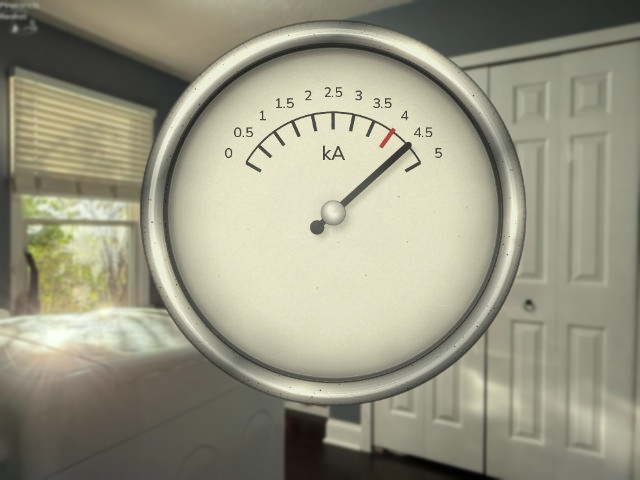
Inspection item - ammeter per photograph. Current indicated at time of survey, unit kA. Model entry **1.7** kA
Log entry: **4.5** kA
